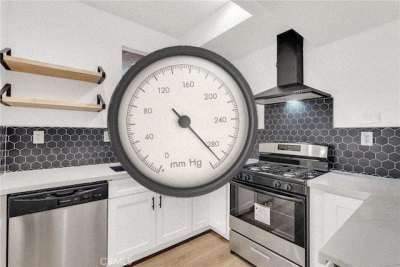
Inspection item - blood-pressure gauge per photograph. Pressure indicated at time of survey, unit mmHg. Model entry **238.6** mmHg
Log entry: **290** mmHg
